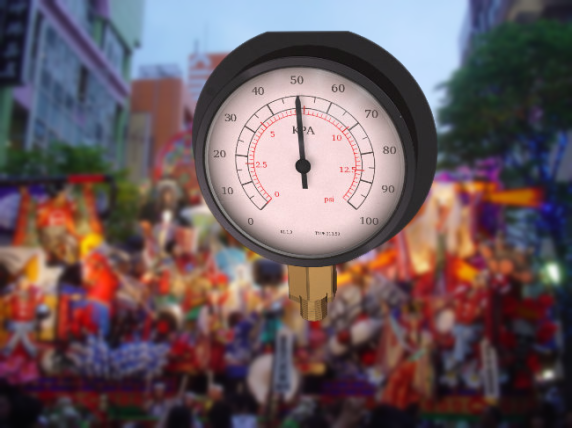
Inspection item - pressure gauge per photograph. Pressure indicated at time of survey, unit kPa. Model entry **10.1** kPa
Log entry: **50** kPa
